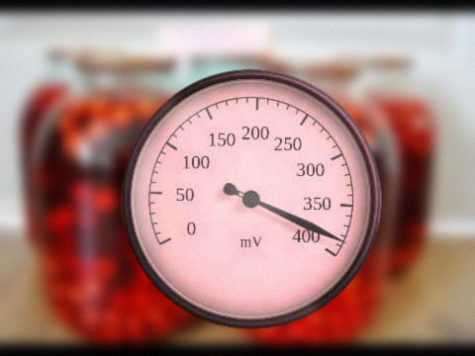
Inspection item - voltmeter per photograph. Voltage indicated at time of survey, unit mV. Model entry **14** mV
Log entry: **385** mV
